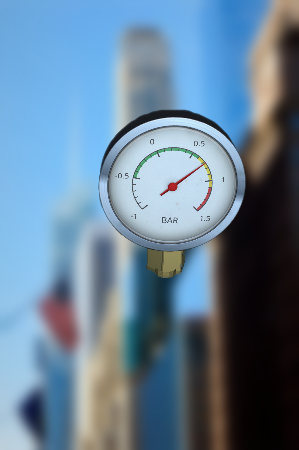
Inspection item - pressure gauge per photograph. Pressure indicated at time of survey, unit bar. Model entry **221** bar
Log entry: **0.7** bar
